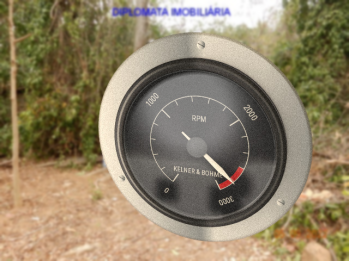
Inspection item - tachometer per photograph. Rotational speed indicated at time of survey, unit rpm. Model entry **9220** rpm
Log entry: **2800** rpm
